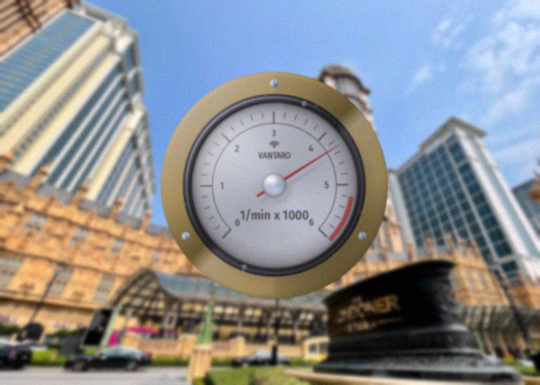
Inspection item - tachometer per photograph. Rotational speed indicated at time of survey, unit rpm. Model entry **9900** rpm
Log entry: **4300** rpm
